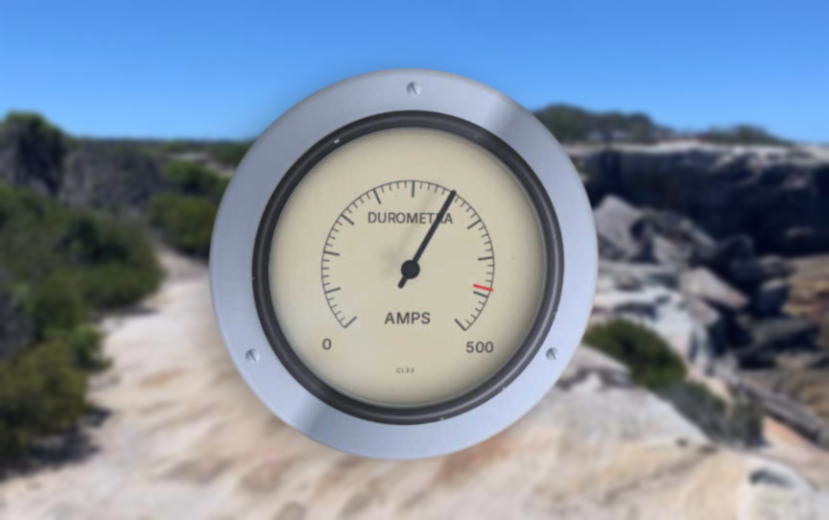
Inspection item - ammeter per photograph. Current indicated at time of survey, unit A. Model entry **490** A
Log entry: **300** A
